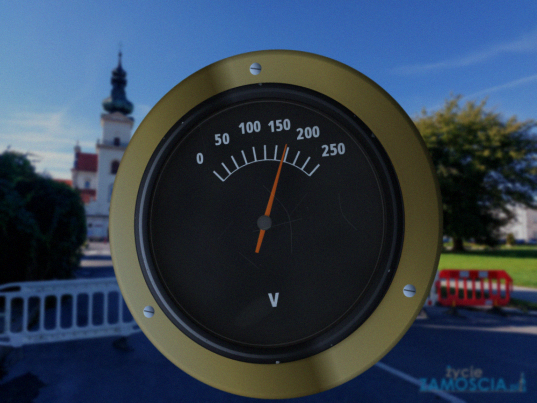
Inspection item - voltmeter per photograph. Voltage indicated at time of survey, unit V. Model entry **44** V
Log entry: **175** V
